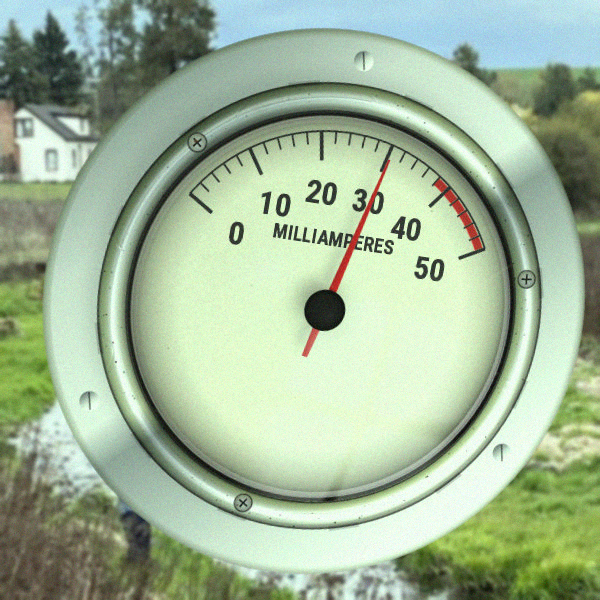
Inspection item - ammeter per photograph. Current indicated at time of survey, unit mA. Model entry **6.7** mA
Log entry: **30** mA
